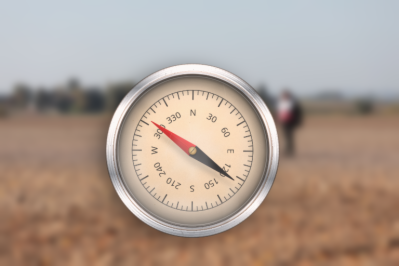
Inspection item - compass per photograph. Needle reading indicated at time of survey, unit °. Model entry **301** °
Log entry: **305** °
